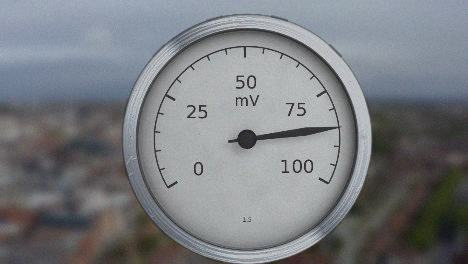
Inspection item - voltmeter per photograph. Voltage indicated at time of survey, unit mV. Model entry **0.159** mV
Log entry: **85** mV
